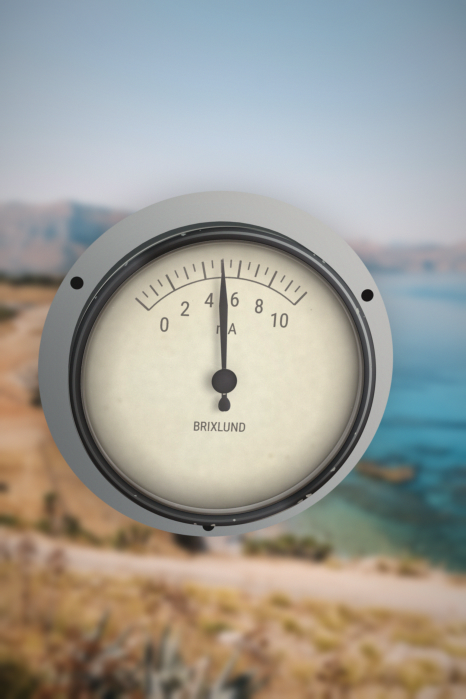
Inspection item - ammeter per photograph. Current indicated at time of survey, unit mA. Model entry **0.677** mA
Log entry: **5** mA
